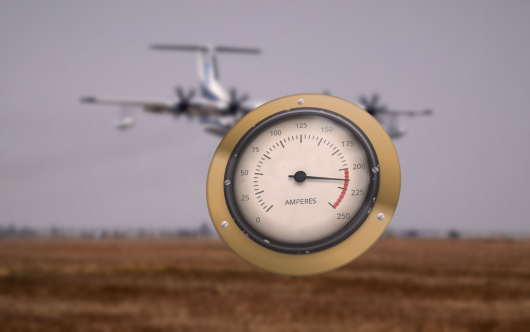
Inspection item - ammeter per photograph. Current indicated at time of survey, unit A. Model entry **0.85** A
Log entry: **215** A
